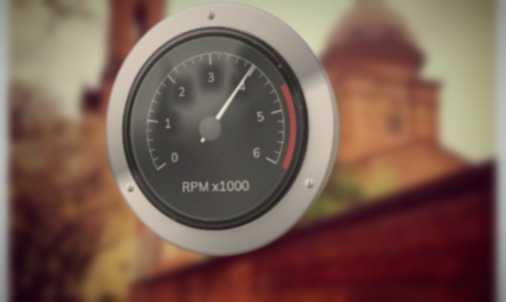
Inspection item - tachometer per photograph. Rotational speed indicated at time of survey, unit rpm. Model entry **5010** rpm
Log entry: **4000** rpm
